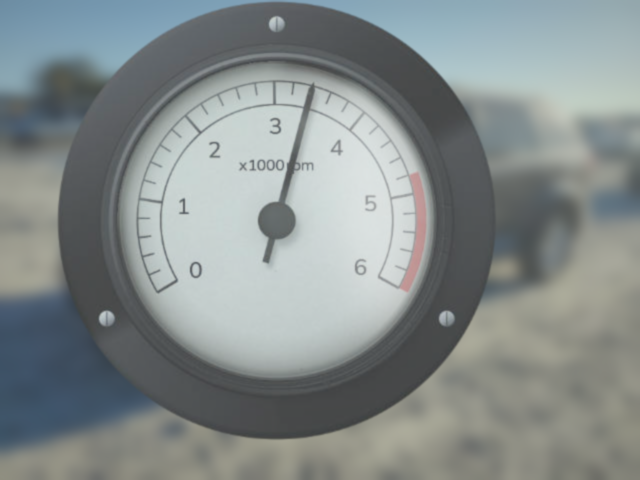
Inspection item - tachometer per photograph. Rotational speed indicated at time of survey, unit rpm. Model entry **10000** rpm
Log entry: **3400** rpm
